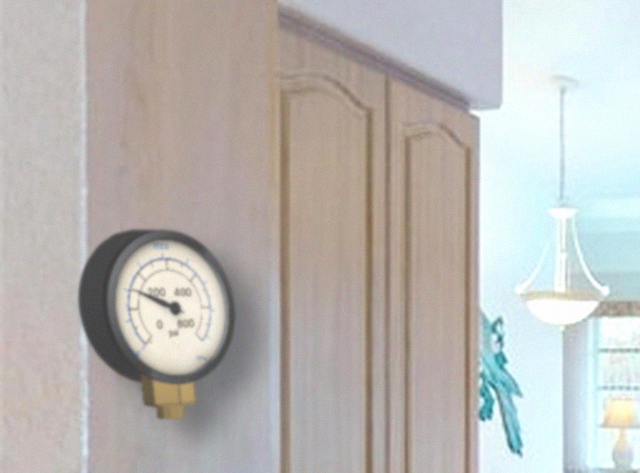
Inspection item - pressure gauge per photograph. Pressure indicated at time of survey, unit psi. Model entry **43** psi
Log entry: **150** psi
